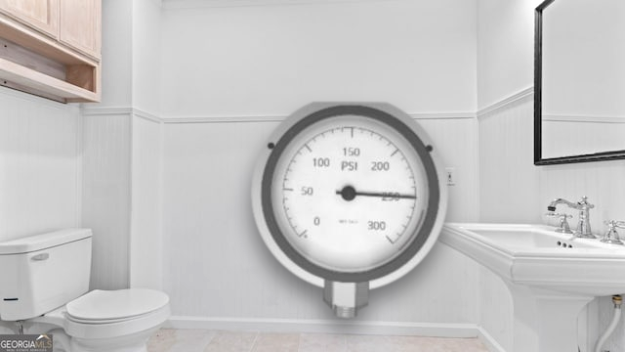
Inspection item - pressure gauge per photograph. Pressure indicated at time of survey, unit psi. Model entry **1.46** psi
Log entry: **250** psi
